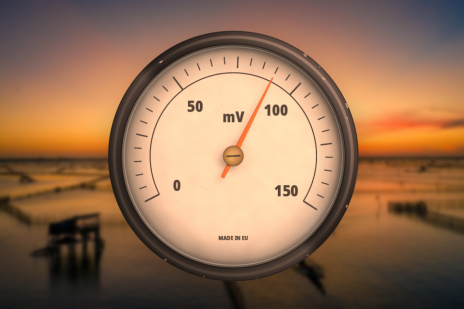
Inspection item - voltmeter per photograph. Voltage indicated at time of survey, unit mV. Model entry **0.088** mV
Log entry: **90** mV
